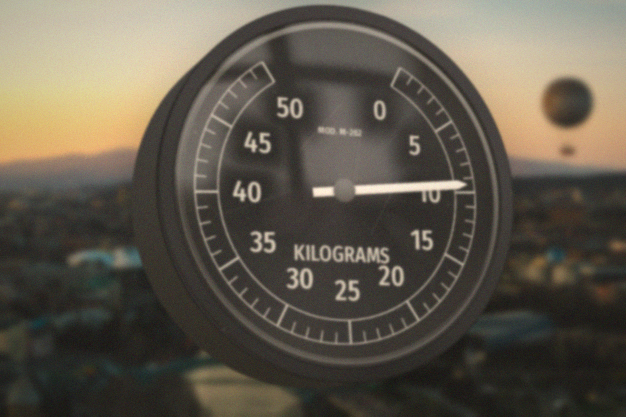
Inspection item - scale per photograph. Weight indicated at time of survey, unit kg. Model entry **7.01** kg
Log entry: **9.5** kg
